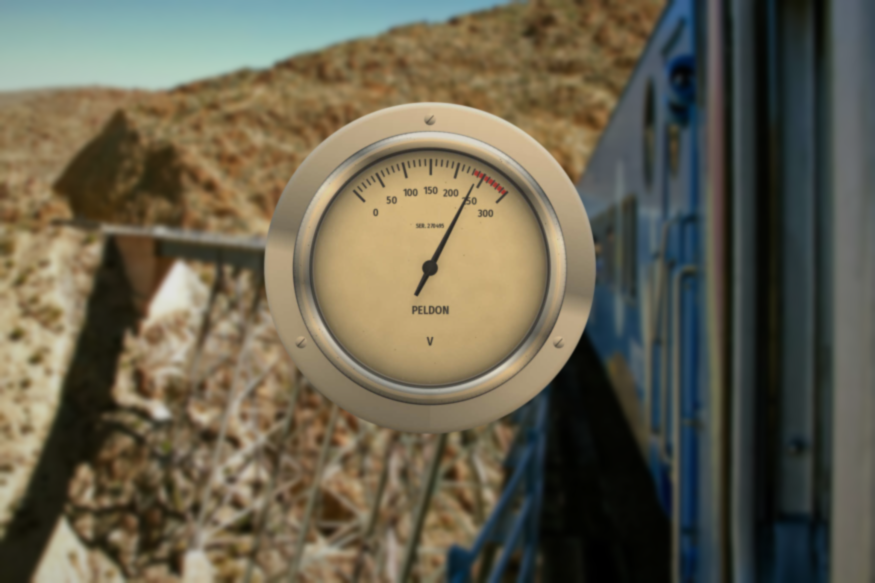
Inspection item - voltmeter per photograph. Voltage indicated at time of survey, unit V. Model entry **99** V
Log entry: **240** V
